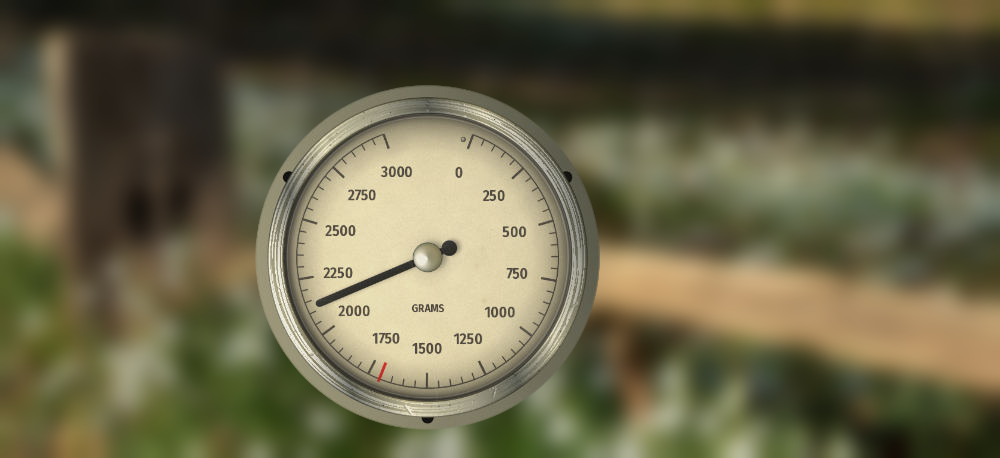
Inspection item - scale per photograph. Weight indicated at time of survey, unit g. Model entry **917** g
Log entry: **2125** g
